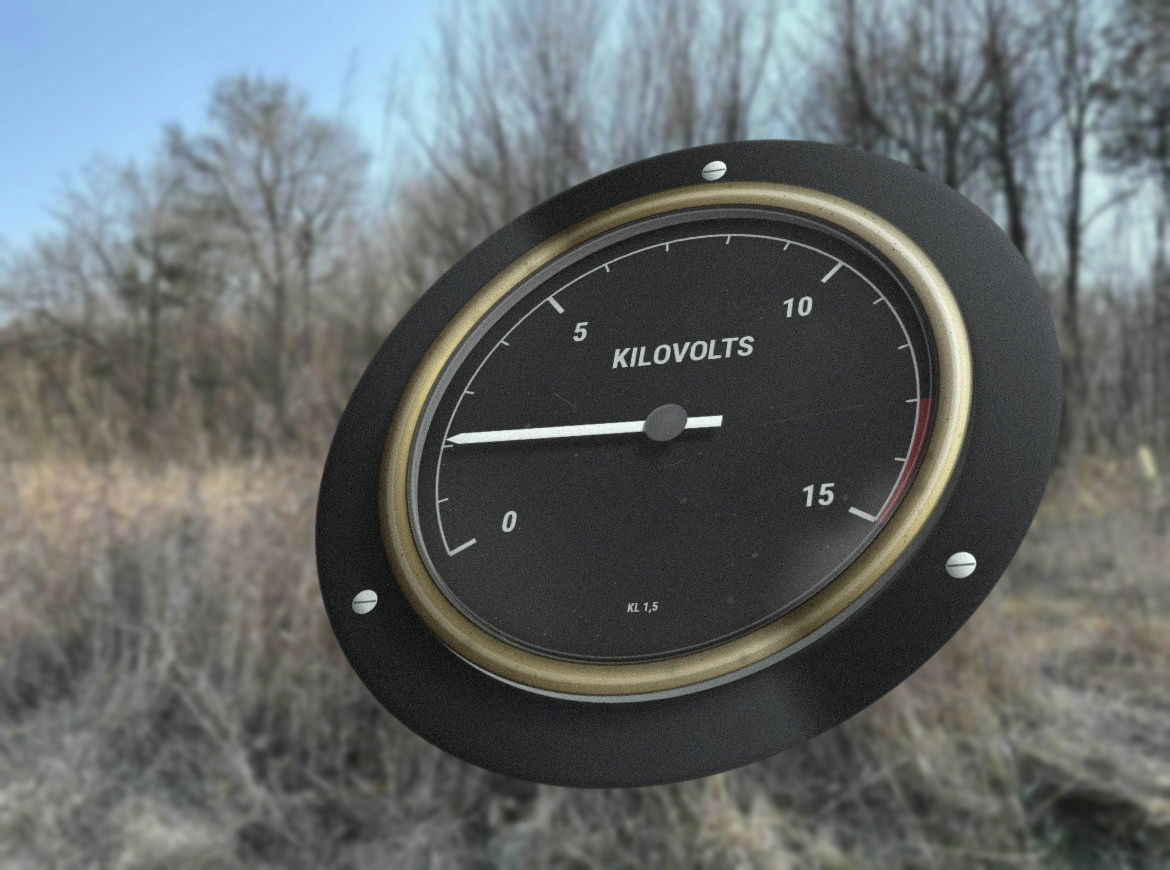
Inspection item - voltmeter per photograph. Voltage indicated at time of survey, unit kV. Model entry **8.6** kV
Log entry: **2** kV
